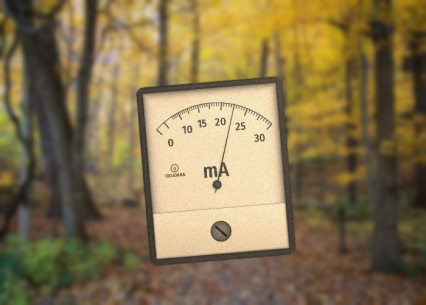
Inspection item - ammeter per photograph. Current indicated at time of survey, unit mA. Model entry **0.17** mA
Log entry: **22.5** mA
